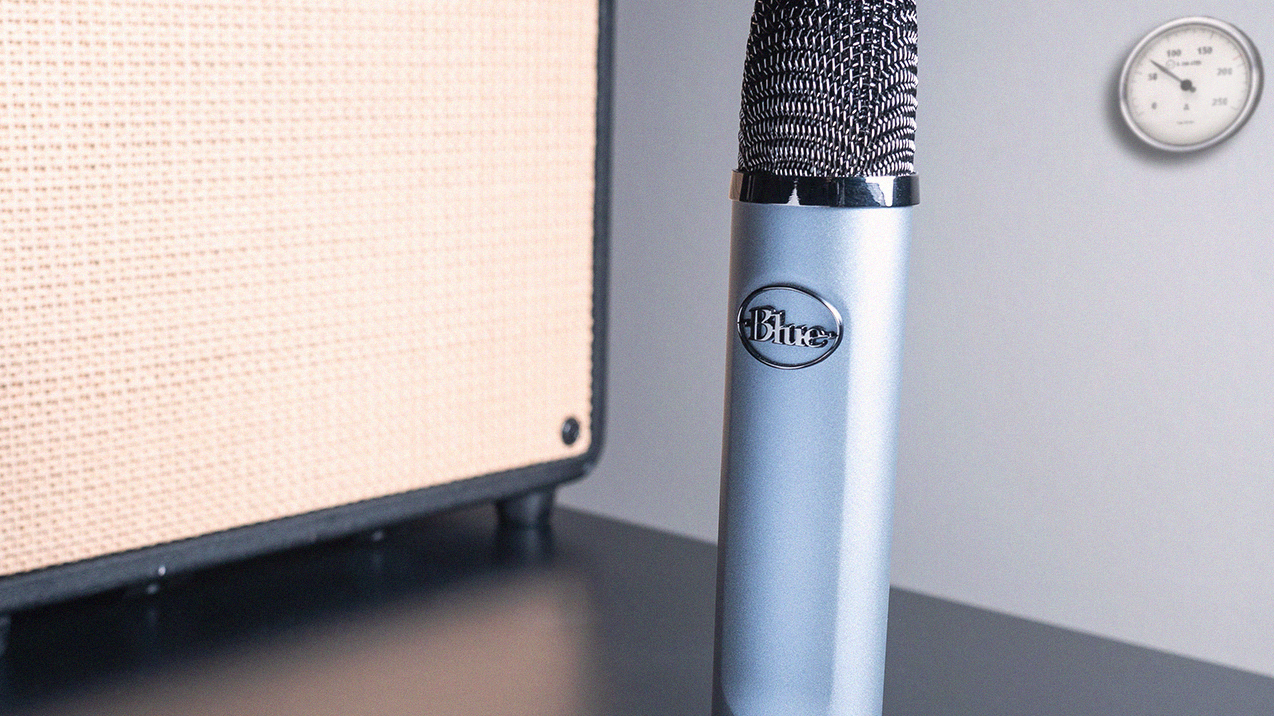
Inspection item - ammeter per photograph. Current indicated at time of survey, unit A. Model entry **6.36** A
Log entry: **70** A
